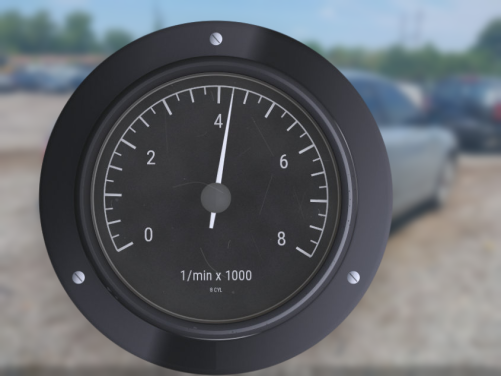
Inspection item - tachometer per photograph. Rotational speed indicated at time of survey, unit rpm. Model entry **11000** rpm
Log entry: **4250** rpm
